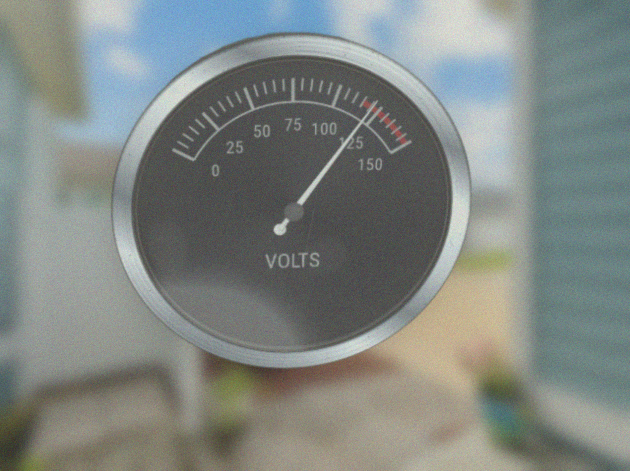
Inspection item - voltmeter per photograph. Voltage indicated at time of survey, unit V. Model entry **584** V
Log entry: **120** V
